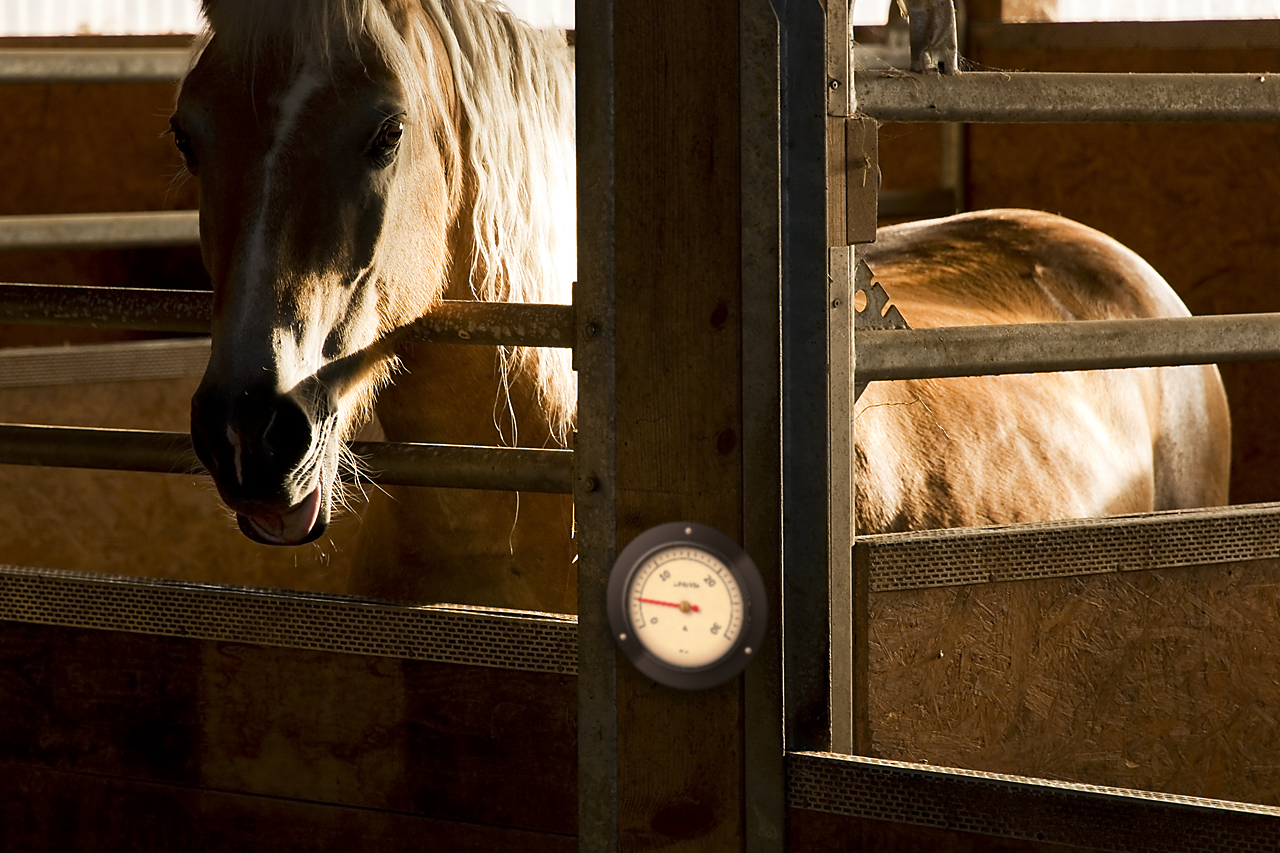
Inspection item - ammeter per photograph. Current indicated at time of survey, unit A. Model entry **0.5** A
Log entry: **4** A
